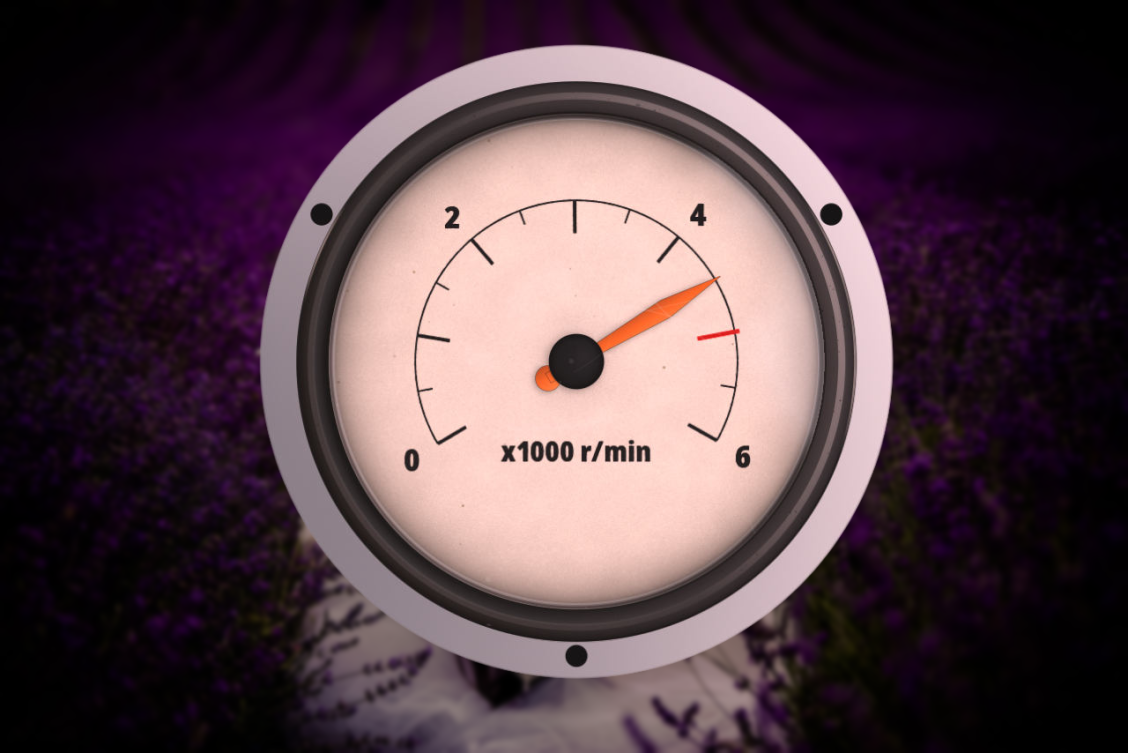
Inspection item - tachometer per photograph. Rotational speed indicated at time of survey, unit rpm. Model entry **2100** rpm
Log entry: **4500** rpm
